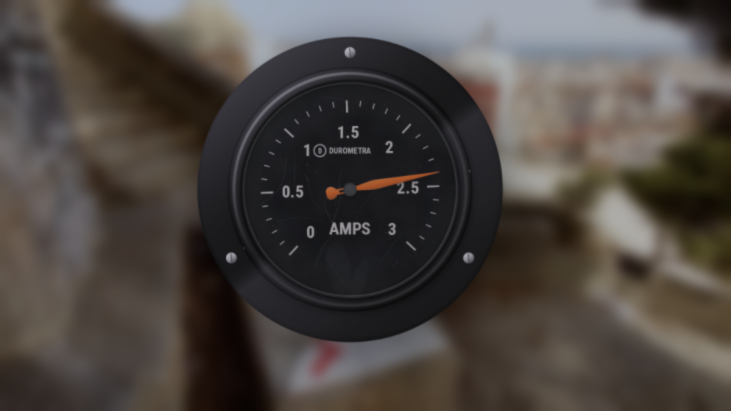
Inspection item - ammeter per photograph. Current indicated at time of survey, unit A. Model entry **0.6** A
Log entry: **2.4** A
